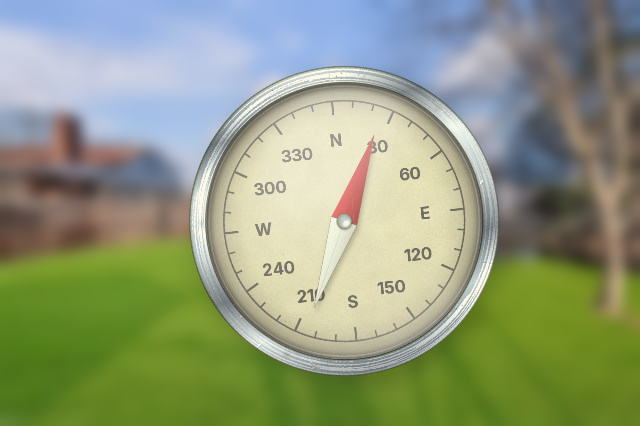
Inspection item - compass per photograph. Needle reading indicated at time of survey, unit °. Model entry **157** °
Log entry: **25** °
